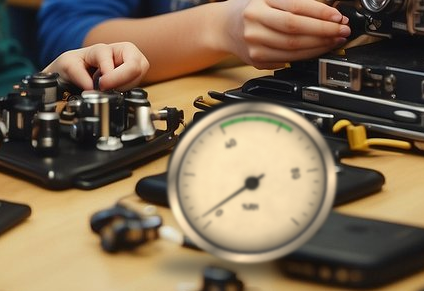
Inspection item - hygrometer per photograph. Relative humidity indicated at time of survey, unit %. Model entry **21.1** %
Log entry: **4** %
